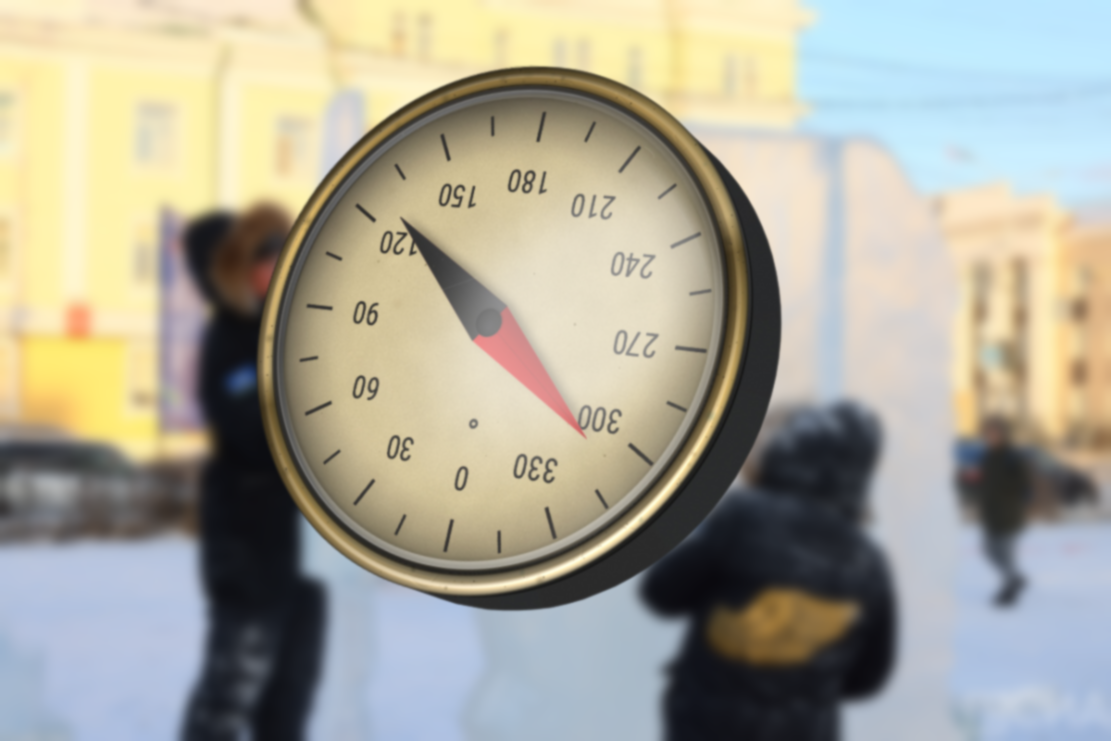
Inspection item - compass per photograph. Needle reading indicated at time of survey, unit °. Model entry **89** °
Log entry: **307.5** °
